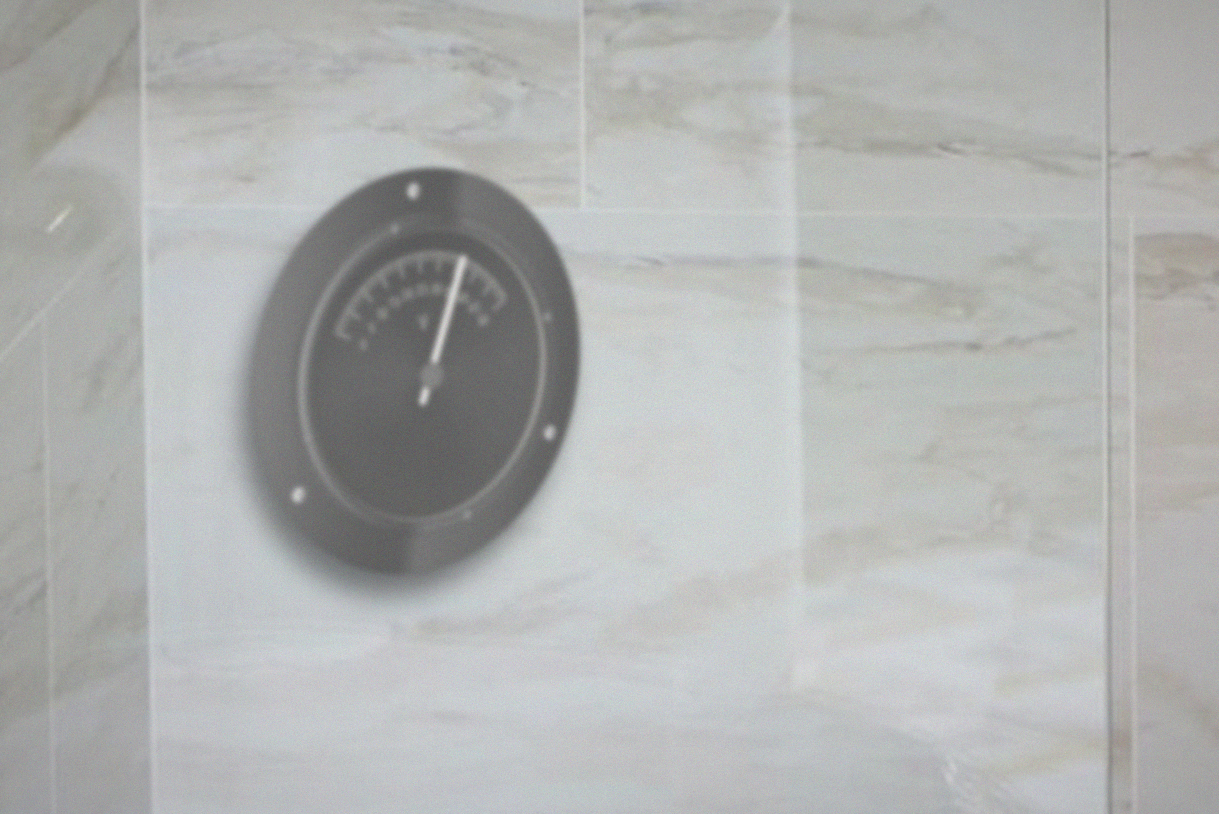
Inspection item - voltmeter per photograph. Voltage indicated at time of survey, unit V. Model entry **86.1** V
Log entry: **35** V
